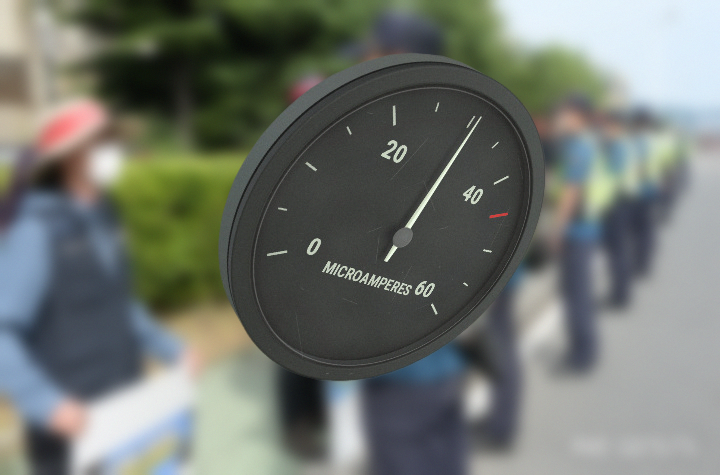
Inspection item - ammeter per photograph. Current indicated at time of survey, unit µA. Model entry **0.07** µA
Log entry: **30** µA
